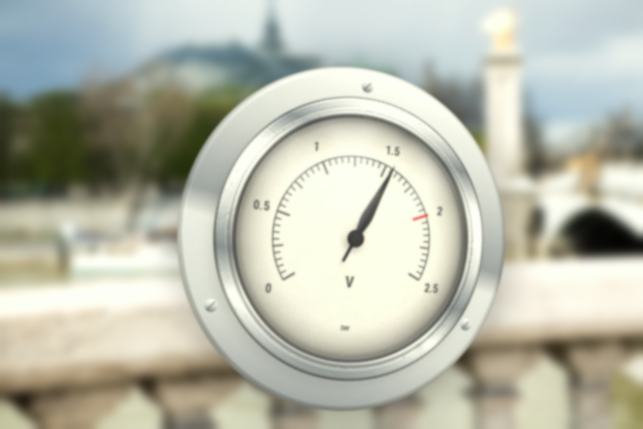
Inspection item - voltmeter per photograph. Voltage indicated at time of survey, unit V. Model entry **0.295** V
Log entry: **1.55** V
